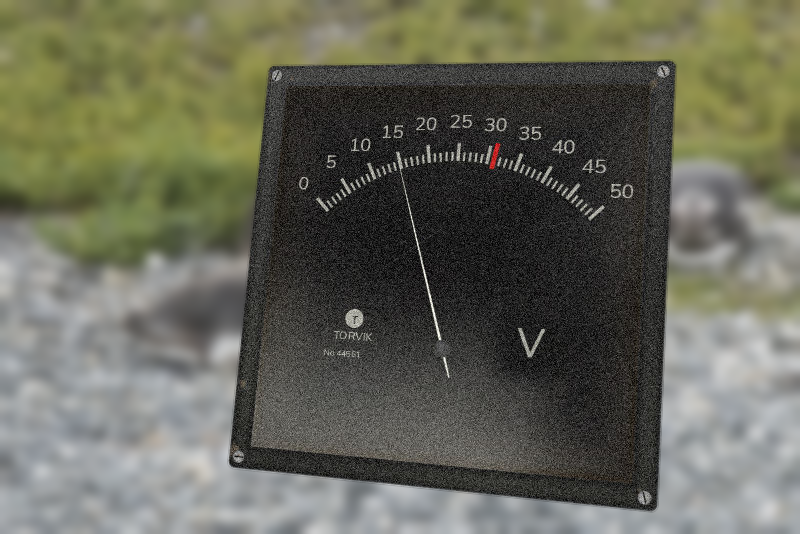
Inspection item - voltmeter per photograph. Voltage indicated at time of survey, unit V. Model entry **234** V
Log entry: **15** V
